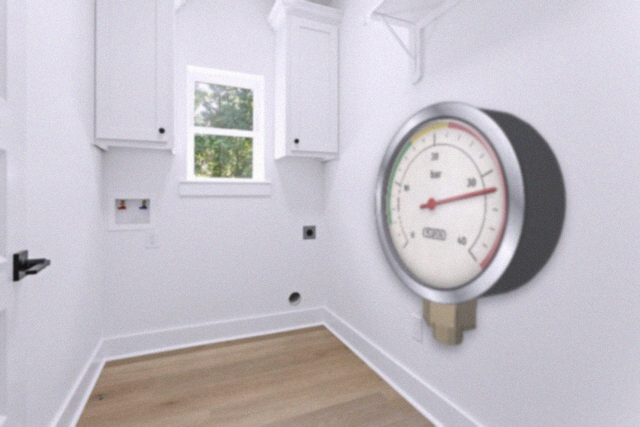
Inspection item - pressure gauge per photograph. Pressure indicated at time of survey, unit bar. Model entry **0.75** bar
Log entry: **32** bar
